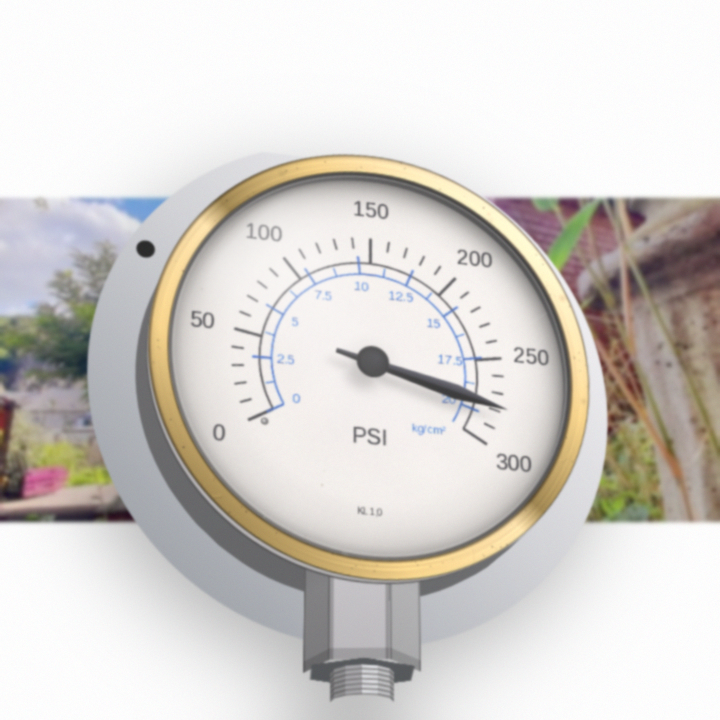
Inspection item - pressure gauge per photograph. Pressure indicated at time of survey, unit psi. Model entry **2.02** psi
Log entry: **280** psi
